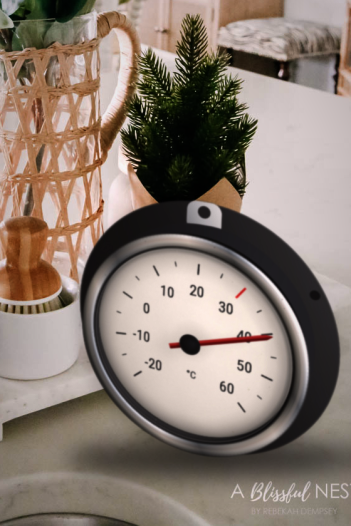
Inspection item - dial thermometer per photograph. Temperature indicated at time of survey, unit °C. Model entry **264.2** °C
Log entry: **40** °C
